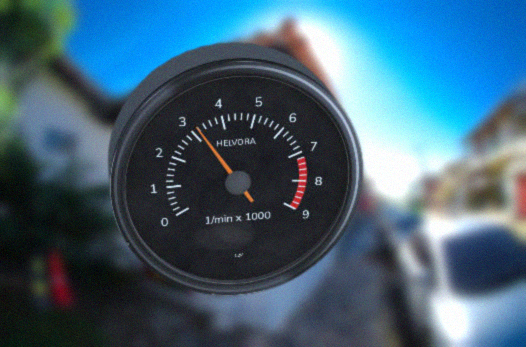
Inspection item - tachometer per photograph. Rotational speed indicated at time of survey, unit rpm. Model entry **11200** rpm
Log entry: **3200** rpm
